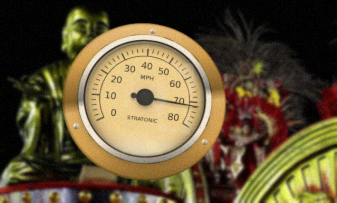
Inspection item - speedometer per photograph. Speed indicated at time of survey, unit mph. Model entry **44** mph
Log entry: **72** mph
